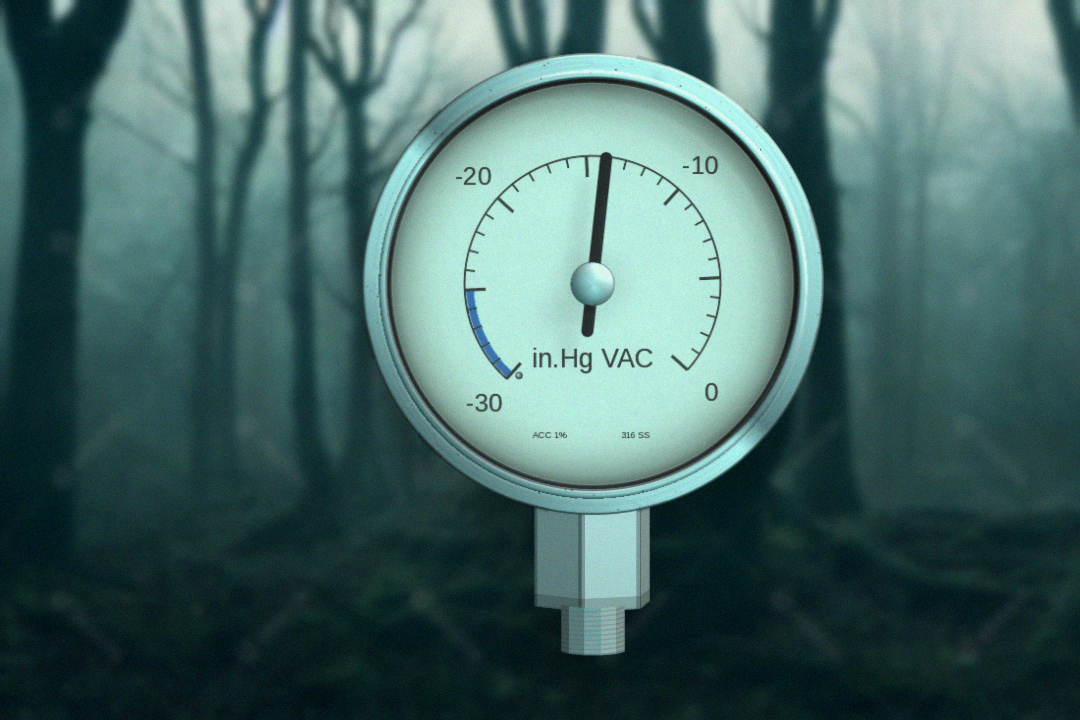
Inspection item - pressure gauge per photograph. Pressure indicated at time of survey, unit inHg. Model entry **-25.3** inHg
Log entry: **-14** inHg
